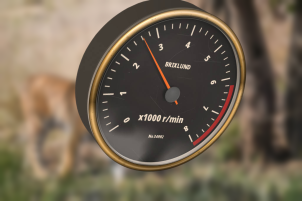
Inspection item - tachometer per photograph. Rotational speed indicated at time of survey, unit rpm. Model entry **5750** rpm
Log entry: **2600** rpm
